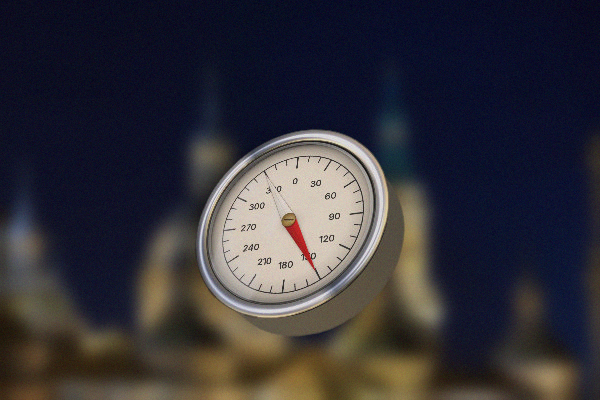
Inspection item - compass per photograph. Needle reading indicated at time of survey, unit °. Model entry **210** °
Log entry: **150** °
